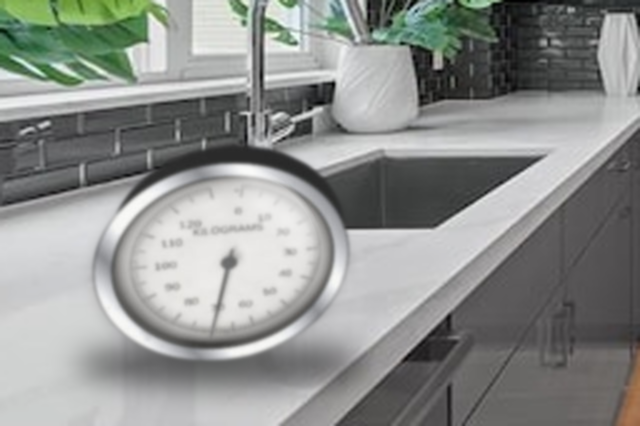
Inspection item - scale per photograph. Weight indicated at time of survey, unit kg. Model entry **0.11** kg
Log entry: **70** kg
